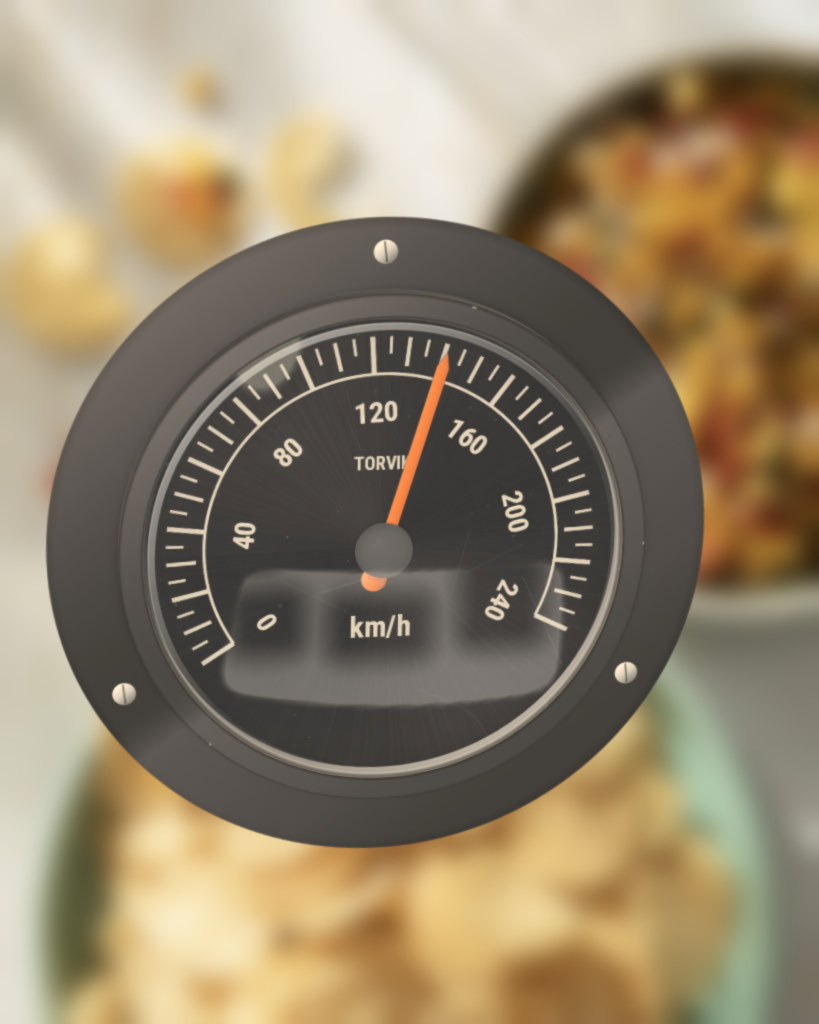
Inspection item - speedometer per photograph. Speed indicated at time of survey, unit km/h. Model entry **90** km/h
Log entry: **140** km/h
